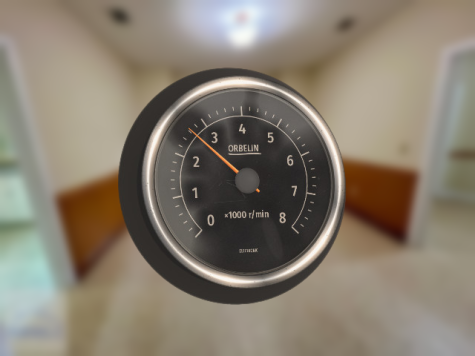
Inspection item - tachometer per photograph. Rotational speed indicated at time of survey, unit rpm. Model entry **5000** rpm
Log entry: **2600** rpm
